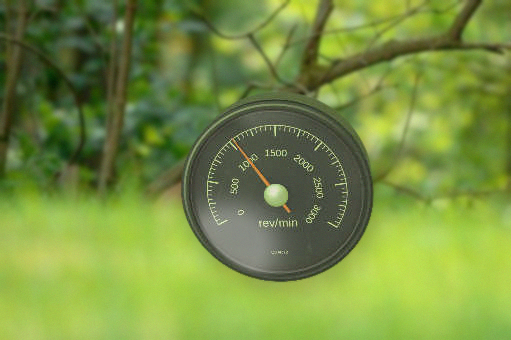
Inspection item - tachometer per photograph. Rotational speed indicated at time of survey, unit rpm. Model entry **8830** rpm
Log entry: **1050** rpm
